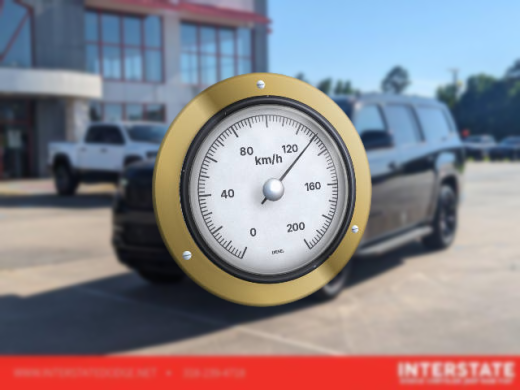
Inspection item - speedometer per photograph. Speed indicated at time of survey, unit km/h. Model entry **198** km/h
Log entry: **130** km/h
